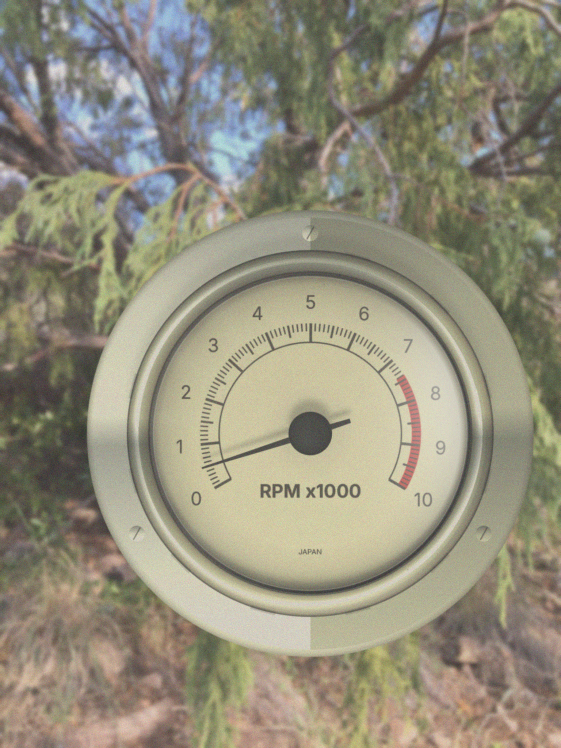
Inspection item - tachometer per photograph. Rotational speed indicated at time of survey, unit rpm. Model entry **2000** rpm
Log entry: **500** rpm
